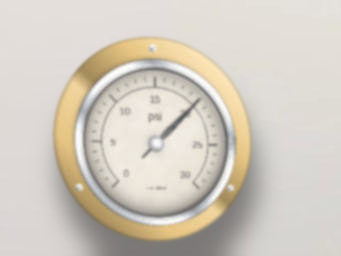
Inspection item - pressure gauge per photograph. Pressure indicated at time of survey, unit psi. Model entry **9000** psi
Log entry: **20** psi
